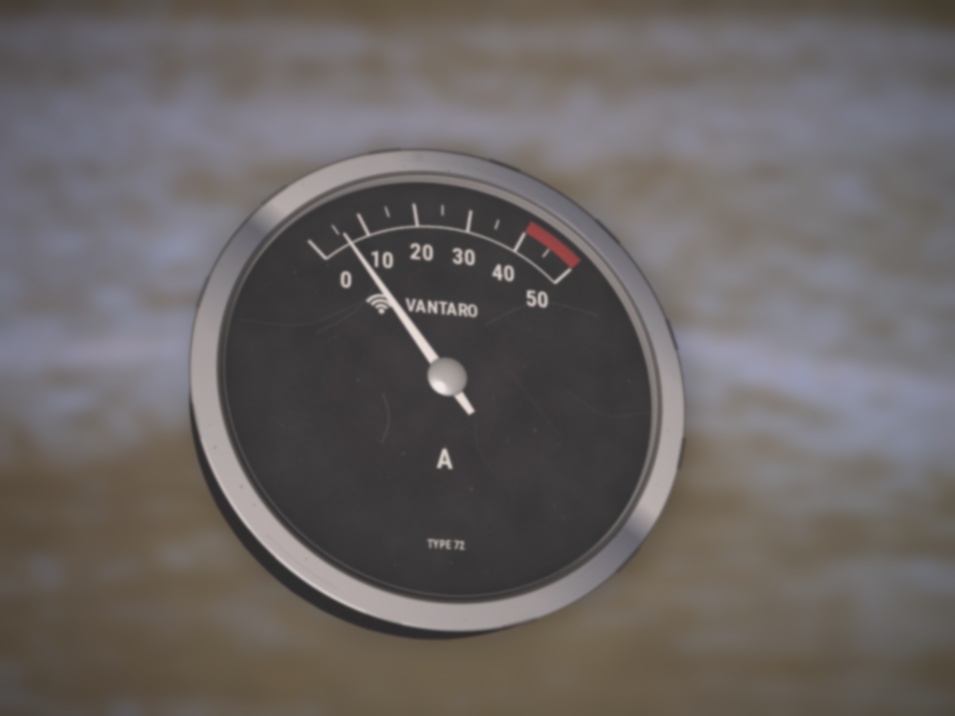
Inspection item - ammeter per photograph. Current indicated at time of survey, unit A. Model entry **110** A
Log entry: **5** A
